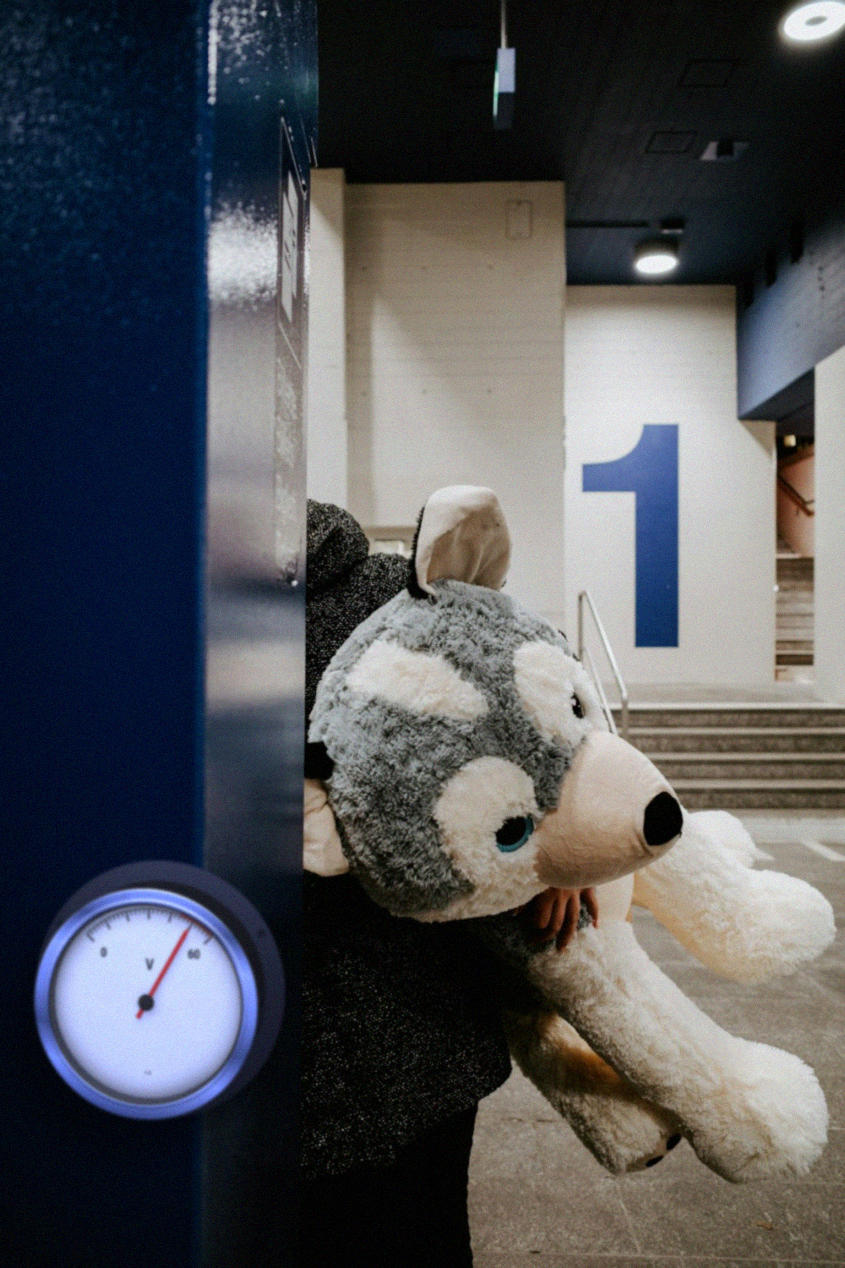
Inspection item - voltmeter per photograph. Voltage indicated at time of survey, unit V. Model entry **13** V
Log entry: **50** V
